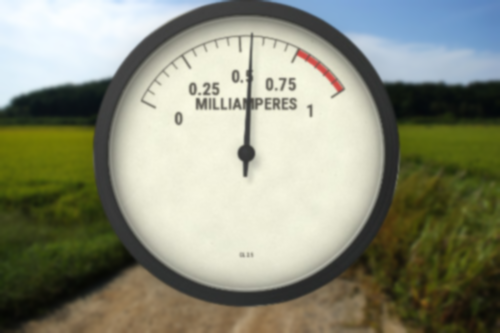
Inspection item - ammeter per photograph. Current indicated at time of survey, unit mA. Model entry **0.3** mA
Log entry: **0.55** mA
